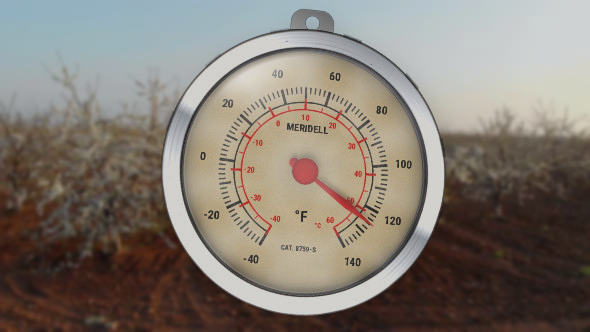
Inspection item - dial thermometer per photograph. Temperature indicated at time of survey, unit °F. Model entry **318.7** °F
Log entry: **126** °F
